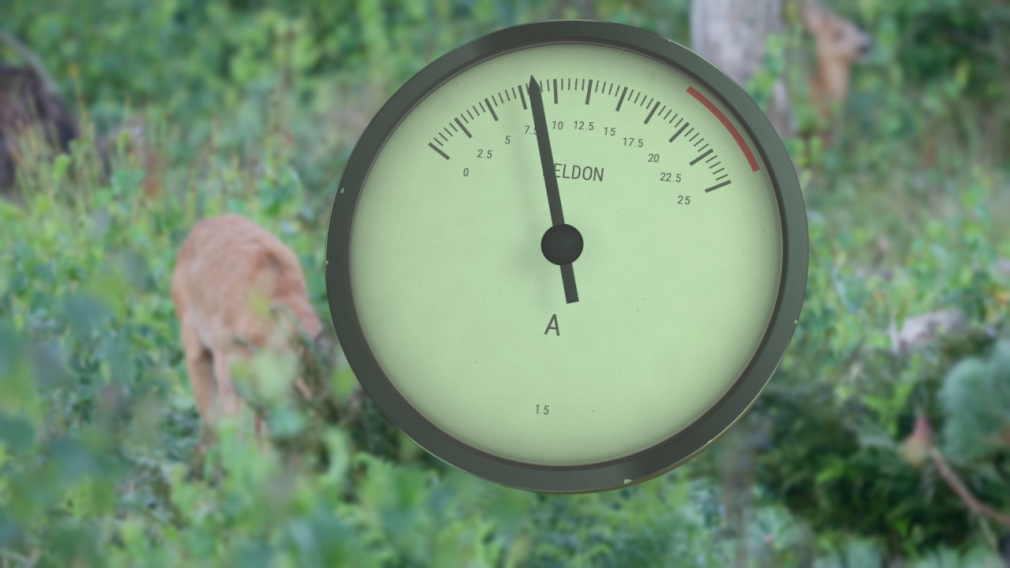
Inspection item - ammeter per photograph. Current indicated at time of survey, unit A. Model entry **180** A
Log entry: **8.5** A
